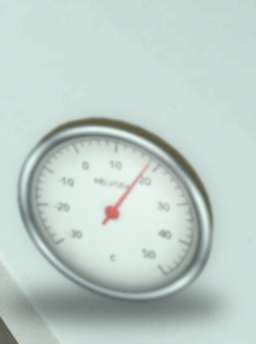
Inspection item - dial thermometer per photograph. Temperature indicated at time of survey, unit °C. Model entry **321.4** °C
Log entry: **18** °C
